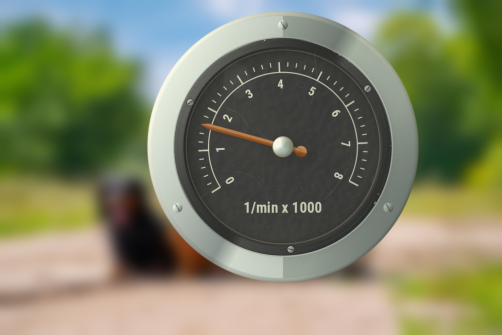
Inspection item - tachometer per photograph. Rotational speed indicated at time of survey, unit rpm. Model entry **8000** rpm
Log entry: **1600** rpm
